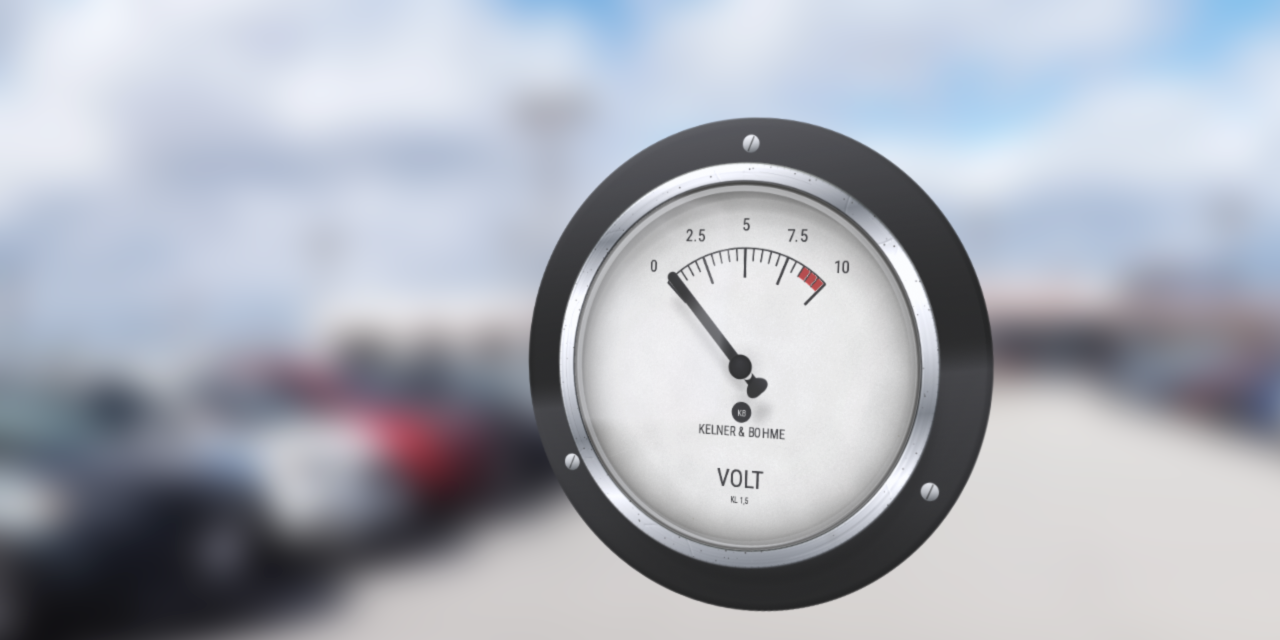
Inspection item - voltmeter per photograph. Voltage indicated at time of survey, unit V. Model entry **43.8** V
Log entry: **0.5** V
